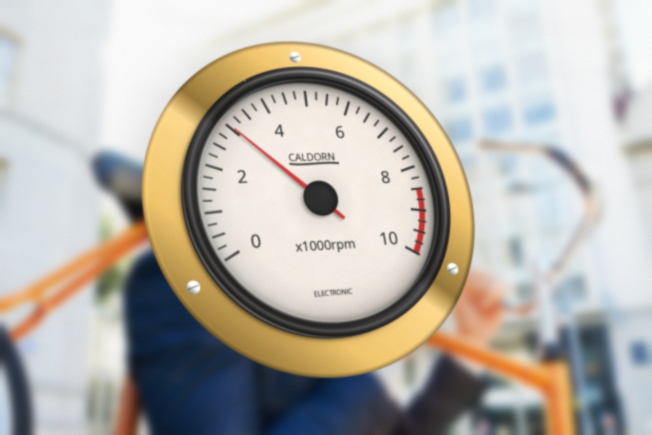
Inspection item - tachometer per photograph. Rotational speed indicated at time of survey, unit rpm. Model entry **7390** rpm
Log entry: **3000** rpm
